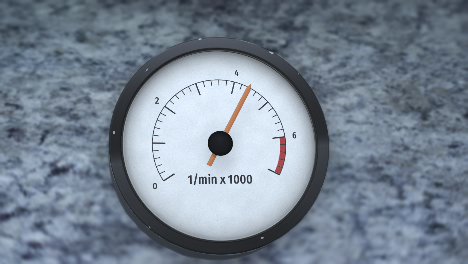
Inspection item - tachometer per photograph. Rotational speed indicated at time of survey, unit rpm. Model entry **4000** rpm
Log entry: **4400** rpm
